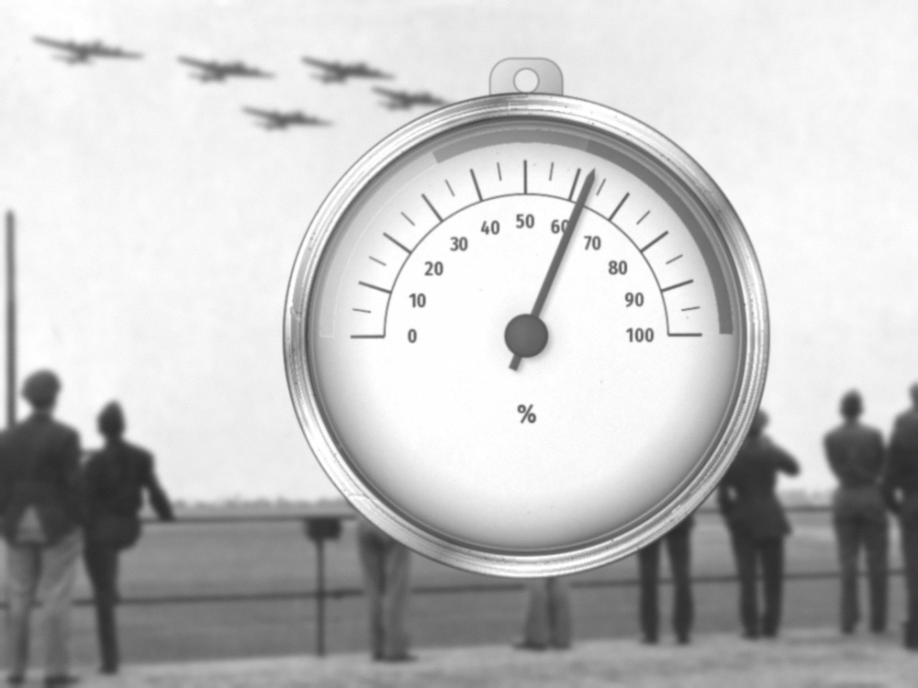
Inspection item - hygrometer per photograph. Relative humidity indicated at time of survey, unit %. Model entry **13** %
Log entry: **62.5** %
